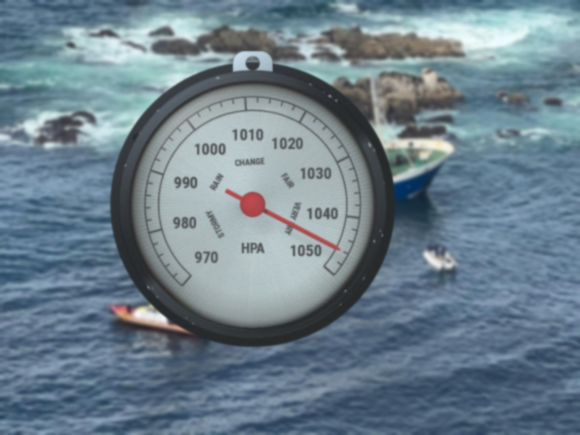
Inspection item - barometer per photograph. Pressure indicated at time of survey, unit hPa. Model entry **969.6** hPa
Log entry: **1046** hPa
